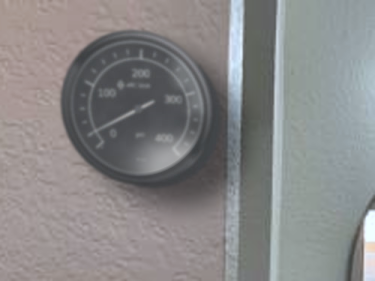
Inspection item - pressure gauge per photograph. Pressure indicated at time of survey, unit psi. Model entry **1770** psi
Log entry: **20** psi
